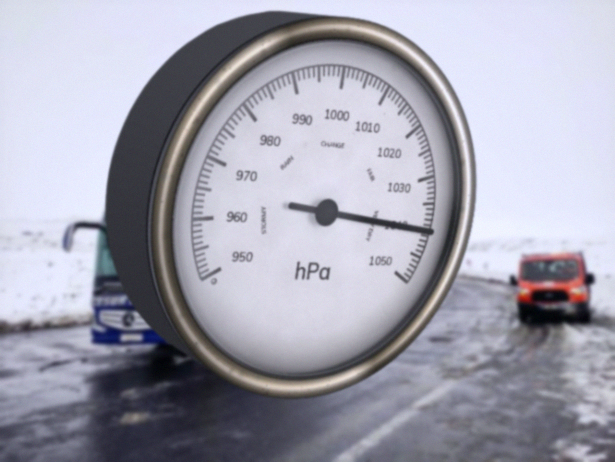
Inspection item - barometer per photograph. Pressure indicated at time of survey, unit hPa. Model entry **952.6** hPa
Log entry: **1040** hPa
